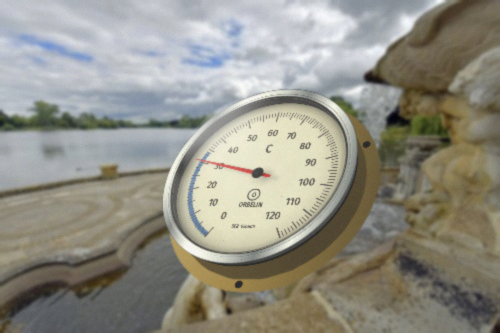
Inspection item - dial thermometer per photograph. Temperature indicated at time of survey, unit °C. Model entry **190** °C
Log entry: **30** °C
